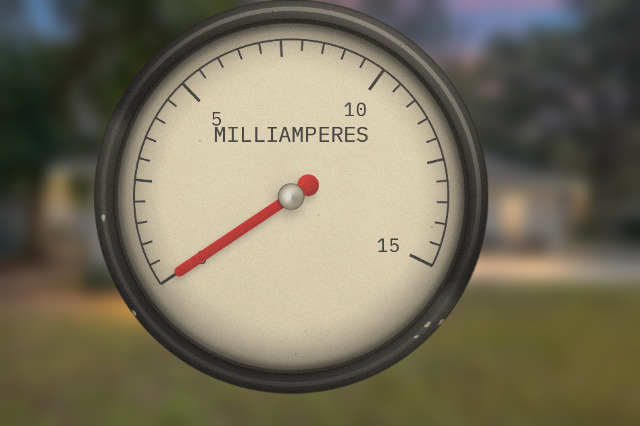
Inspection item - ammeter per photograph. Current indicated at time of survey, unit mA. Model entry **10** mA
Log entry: **0** mA
